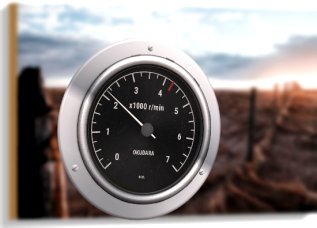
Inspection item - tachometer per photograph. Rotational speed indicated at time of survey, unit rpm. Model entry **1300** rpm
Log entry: **2125** rpm
